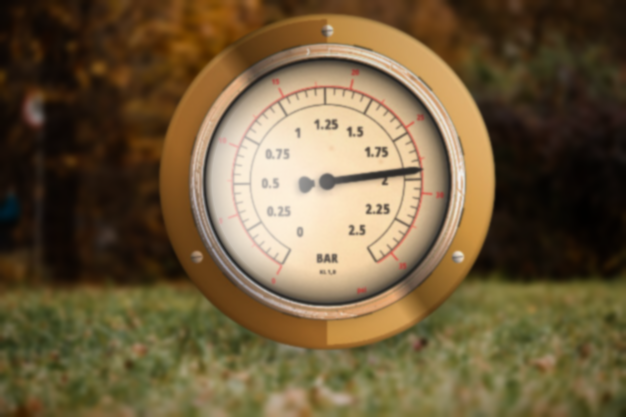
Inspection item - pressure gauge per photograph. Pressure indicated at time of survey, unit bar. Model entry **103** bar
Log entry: **1.95** bar
